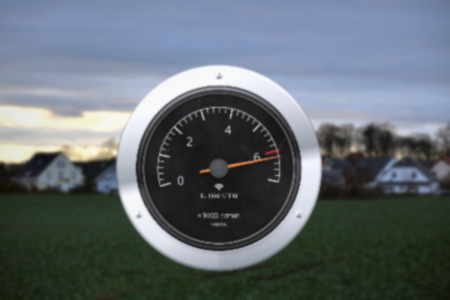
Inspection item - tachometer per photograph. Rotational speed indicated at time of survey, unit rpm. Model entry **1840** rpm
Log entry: **6200** rpm
